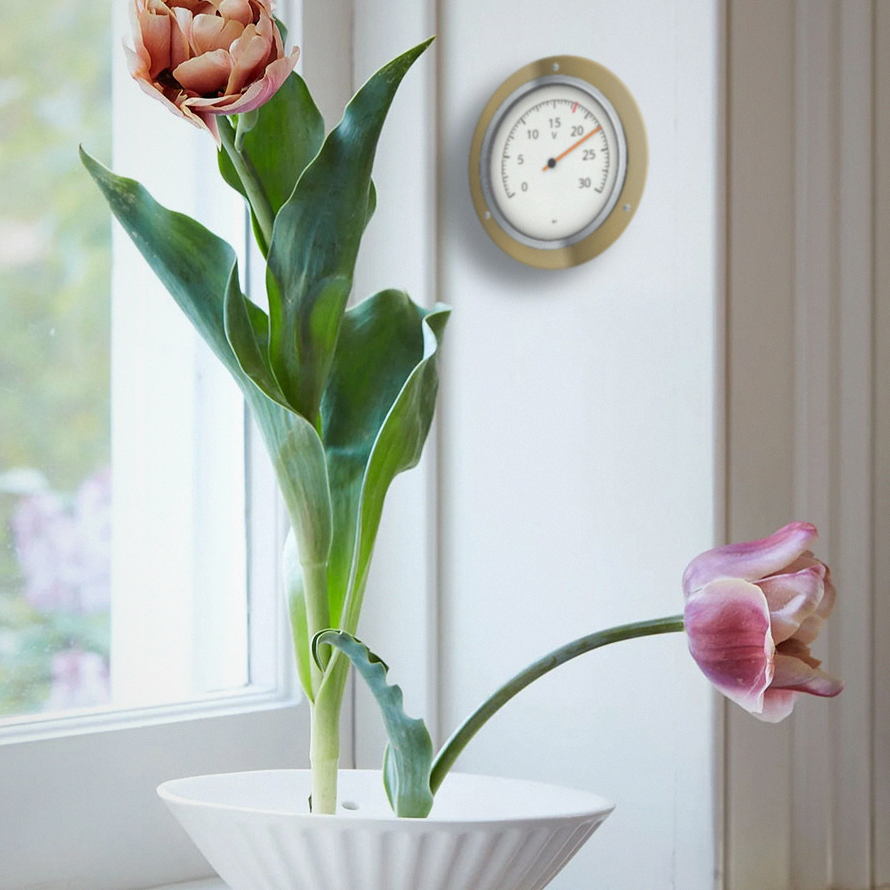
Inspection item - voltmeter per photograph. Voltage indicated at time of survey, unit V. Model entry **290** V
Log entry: **22.5** V
